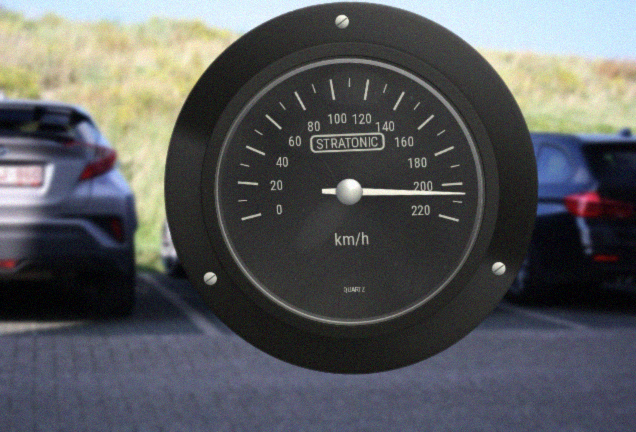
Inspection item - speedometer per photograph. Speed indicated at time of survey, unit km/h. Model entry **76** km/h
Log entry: **205** km/h
